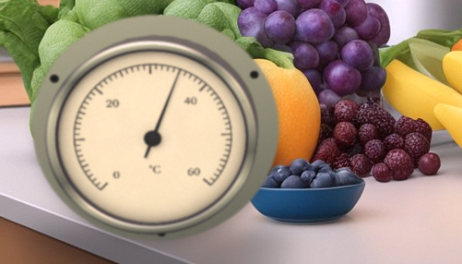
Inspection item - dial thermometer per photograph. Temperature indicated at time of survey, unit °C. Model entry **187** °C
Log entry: **35** °C
